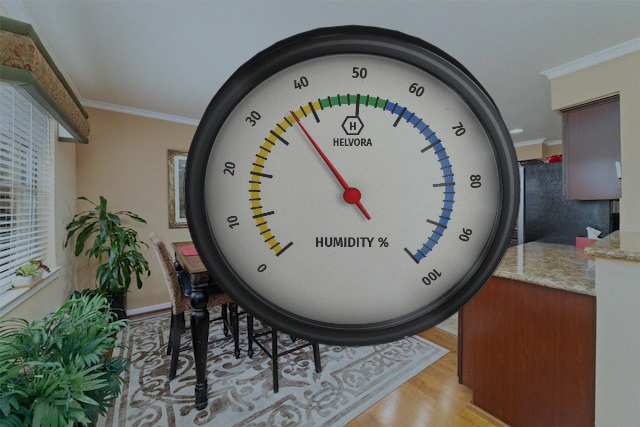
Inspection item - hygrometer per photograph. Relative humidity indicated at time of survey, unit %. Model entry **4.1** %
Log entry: **36** %
